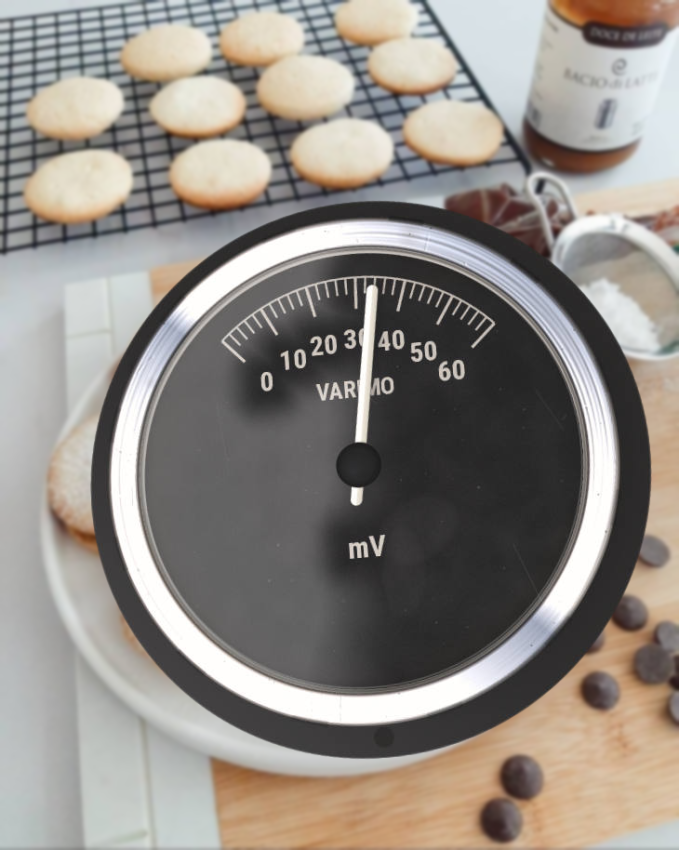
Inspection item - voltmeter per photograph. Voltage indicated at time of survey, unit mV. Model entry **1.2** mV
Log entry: **34** mV
